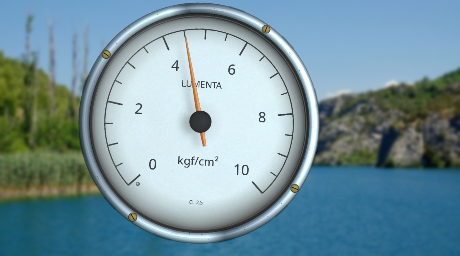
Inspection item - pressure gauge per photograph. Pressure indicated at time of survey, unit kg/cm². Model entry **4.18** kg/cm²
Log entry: **4.5** kg/cm²
